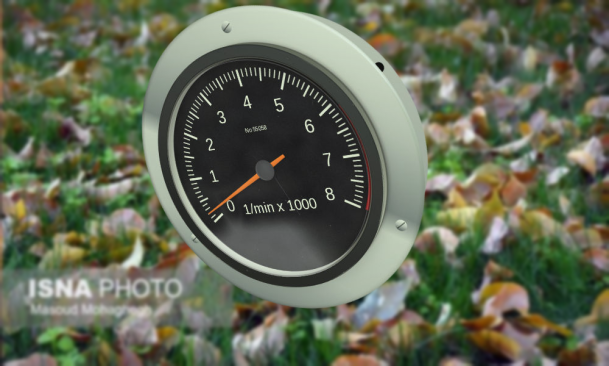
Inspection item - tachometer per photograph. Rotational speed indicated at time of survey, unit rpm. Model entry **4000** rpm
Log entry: **200** rpm
